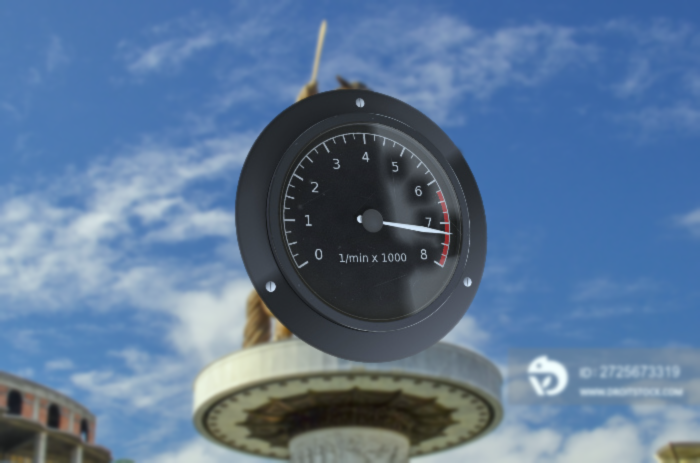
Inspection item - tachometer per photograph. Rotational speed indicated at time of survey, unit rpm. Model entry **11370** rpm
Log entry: **7250** rpm
